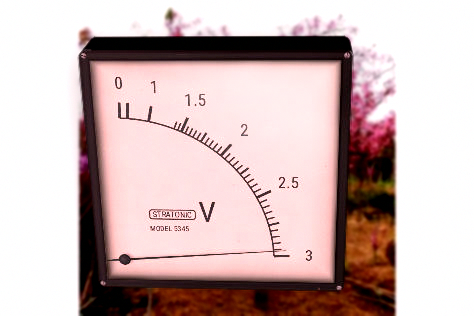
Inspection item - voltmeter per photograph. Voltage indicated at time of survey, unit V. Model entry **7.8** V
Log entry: **2.95** V
